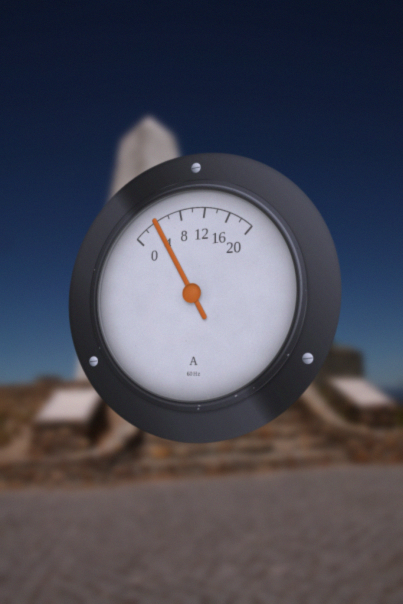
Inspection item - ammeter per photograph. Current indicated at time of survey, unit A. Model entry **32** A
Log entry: **4** A
